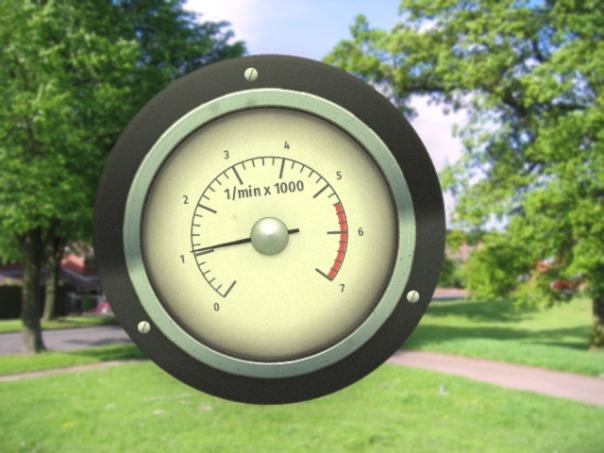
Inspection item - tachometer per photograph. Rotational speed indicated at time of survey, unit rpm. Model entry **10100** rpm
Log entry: **1100** rpm
